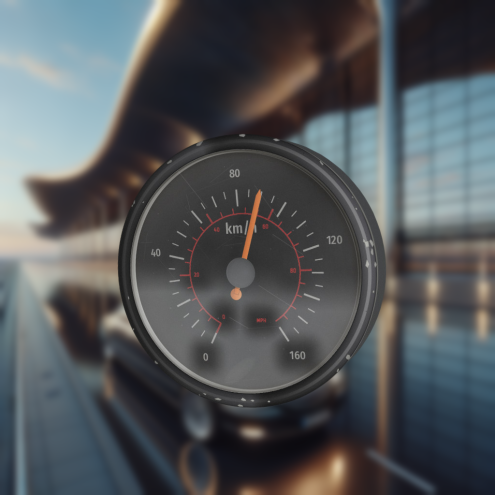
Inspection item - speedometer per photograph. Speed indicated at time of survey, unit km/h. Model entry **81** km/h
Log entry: **90** km/h
